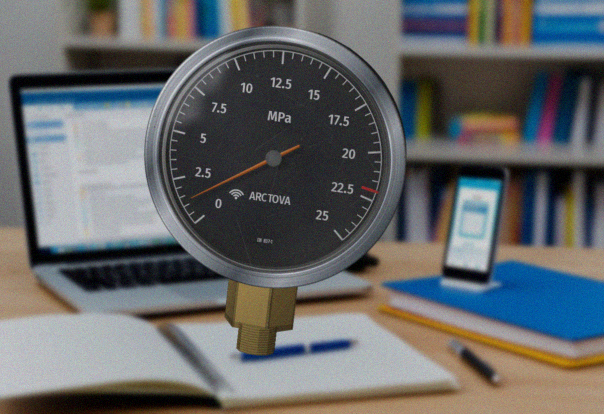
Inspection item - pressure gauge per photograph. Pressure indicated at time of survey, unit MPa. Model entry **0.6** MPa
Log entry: **1.25** MPa
